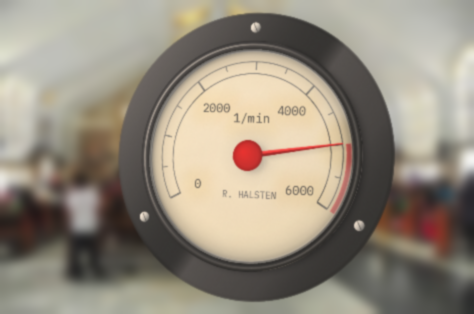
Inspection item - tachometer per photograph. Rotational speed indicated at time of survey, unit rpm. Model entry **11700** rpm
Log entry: **5000** rpm
